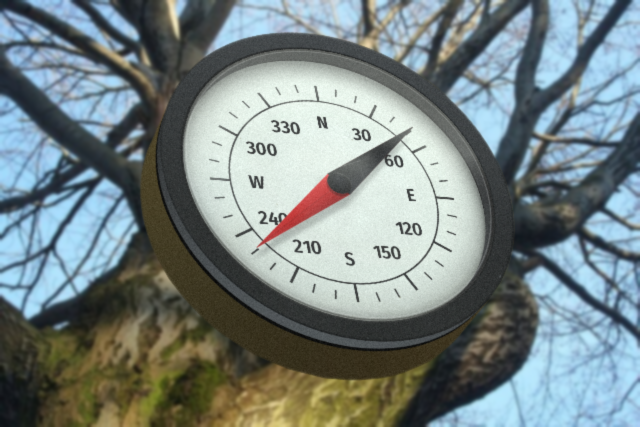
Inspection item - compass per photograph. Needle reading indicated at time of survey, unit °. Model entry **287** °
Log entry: **230** °
